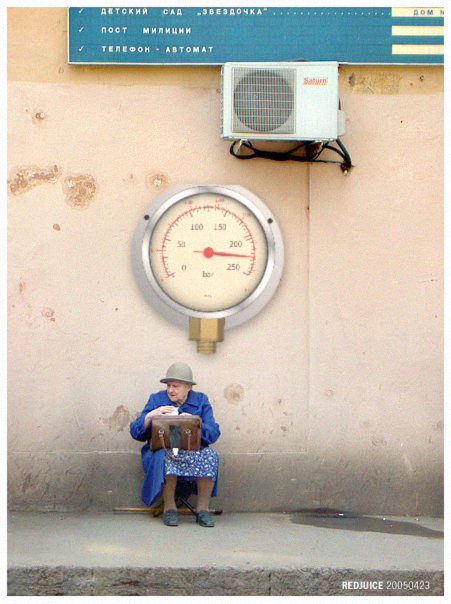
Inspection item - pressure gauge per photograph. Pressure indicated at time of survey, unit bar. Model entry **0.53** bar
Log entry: **225** bar
